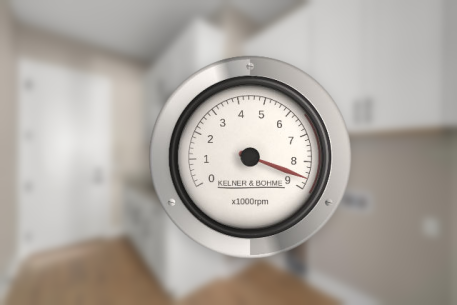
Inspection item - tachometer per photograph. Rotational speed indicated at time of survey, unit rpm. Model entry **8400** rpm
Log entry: **8600** rpm
